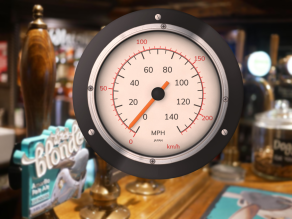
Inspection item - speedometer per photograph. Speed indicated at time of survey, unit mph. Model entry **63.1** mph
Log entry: **5** mph
